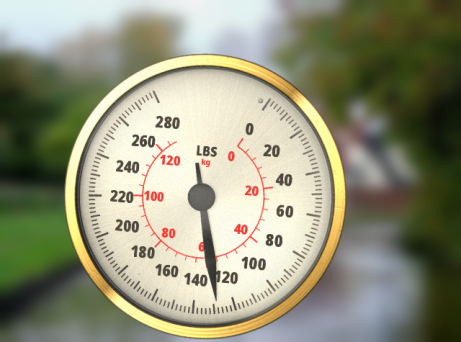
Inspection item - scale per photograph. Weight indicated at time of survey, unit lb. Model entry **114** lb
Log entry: **128** lb
